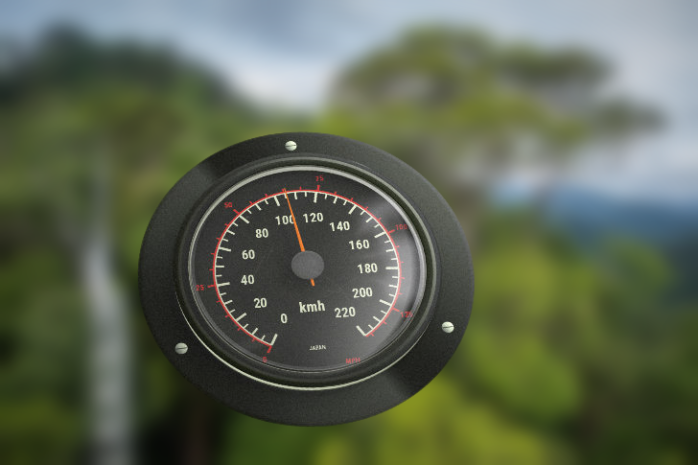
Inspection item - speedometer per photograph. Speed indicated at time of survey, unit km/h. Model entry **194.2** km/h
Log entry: **105** km/h
